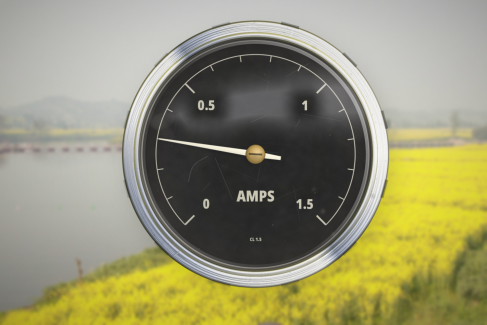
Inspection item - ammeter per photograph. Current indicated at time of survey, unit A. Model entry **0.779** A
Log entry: **0.3** A
